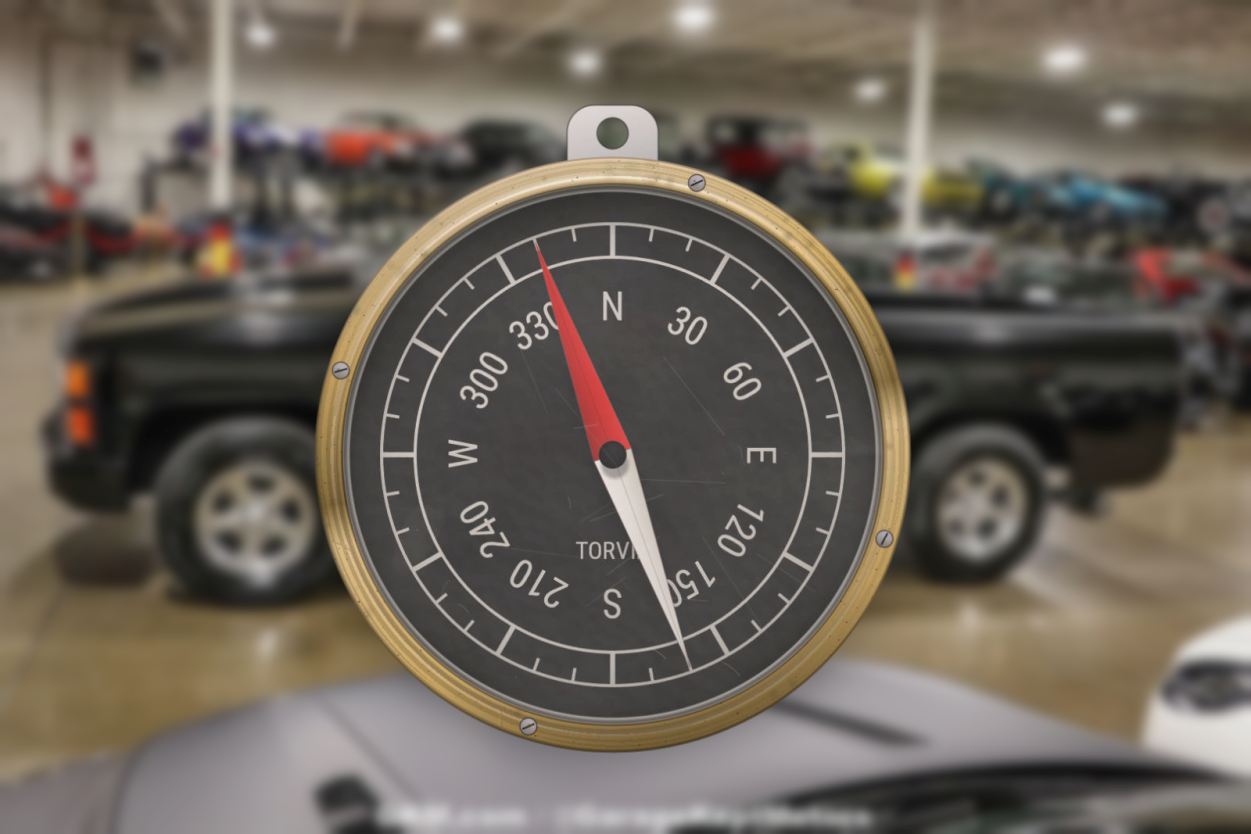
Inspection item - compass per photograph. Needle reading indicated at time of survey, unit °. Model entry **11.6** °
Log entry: **340** °
